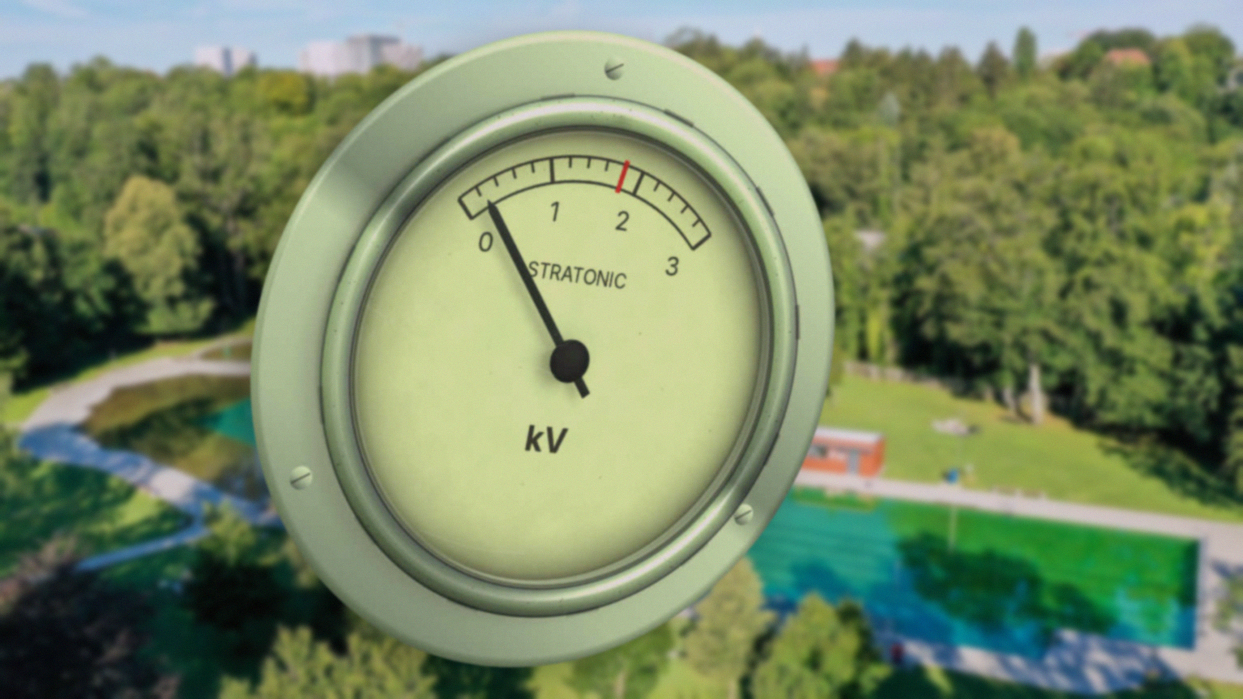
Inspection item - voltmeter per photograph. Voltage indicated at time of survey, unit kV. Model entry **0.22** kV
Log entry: **0.2** kV
